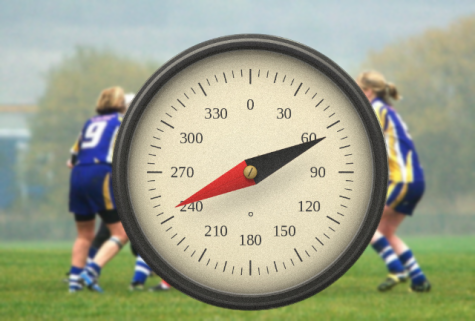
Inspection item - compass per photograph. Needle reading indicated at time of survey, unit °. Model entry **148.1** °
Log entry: **245** °
